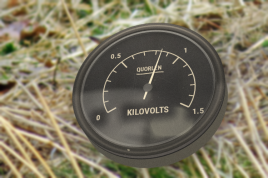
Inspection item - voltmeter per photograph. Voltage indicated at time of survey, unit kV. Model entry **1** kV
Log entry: **0.85** kV
